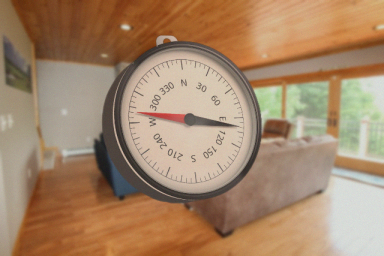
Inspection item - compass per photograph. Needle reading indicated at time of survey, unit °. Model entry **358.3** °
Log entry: **280** °
